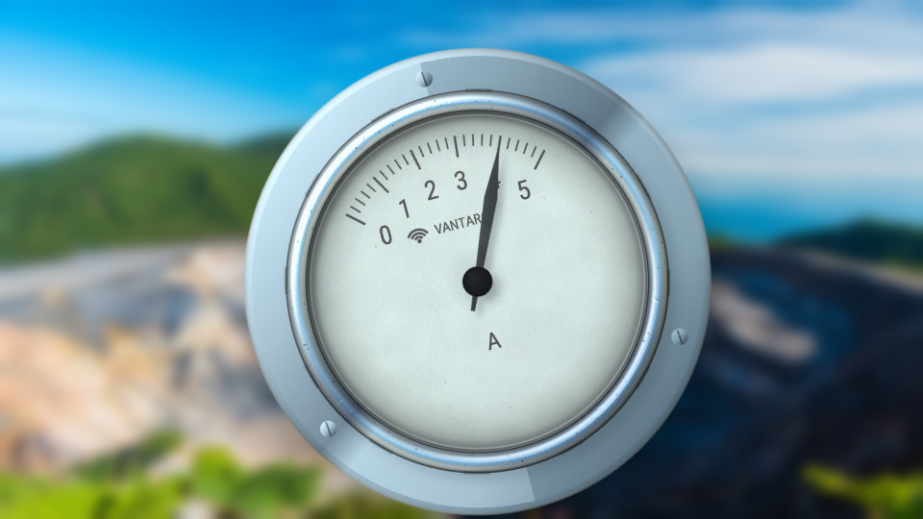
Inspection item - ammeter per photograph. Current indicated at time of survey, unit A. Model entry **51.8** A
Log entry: **4** A
